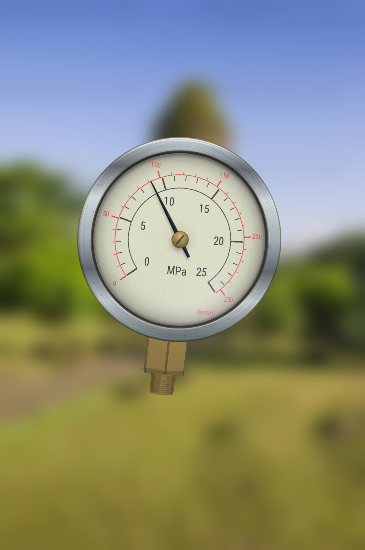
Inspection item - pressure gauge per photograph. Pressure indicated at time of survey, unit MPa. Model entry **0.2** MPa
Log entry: **9** MPa
